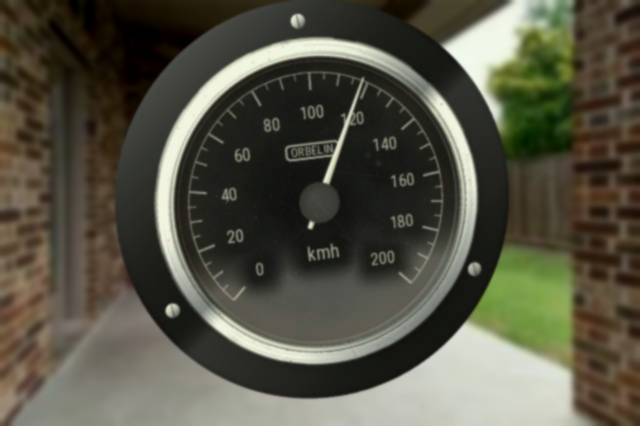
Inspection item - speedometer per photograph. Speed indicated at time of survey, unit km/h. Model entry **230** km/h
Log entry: **117.5** km/h
